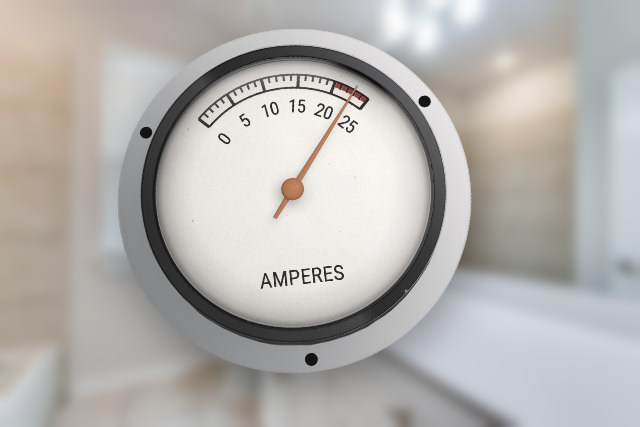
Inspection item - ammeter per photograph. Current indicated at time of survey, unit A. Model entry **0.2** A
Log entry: **23** A
